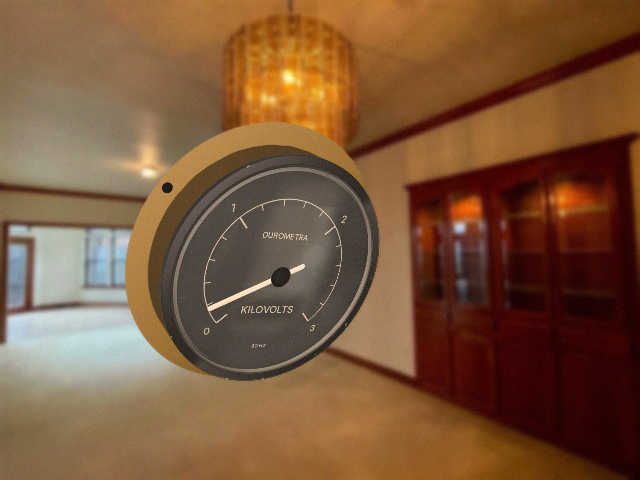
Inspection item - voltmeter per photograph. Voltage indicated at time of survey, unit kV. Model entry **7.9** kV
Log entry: **0.2** kV
